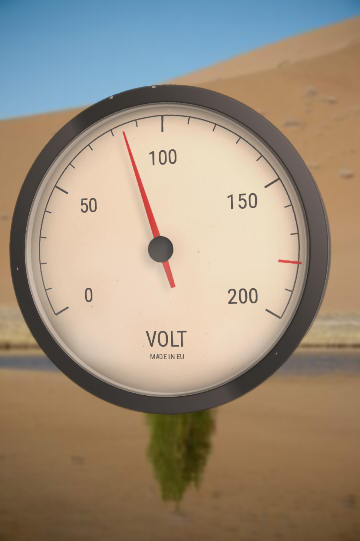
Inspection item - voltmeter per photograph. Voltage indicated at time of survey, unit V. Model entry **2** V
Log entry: **85** V
